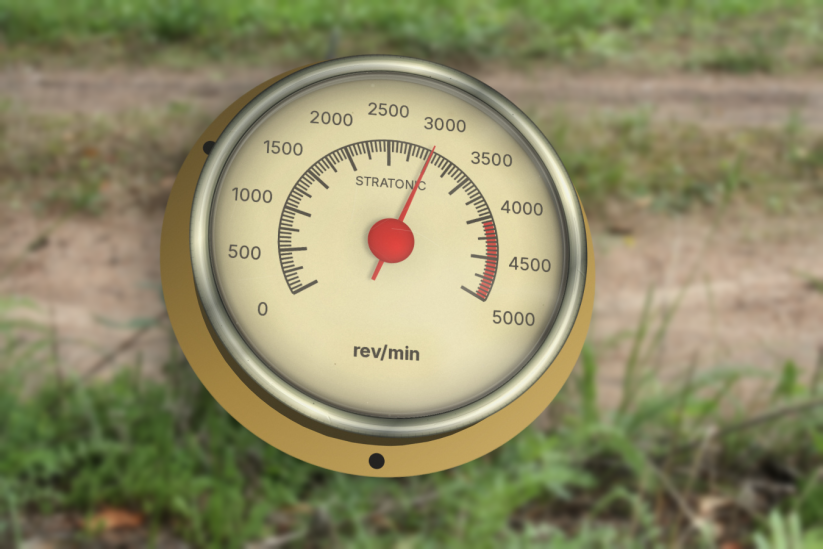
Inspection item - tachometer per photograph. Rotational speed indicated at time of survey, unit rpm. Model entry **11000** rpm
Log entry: **3000** rpm
